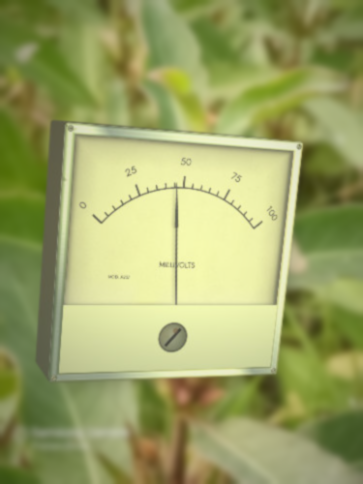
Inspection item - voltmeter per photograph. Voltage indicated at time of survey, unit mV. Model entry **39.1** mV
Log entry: **45** mV
